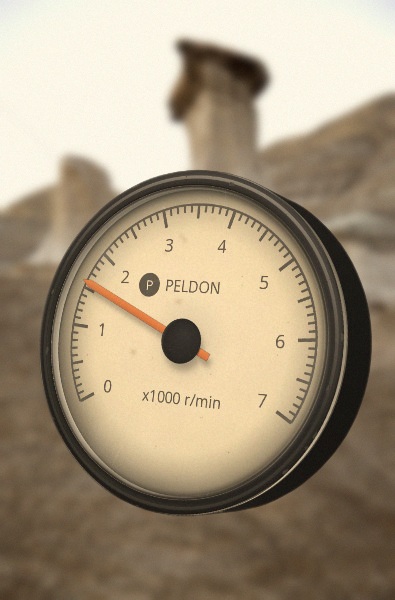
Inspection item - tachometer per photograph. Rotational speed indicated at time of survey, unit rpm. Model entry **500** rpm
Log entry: **1600** rpm
